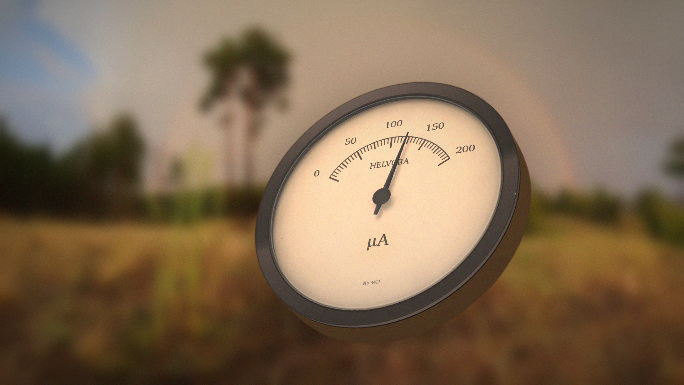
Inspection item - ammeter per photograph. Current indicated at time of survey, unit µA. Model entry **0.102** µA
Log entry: **125** µA
